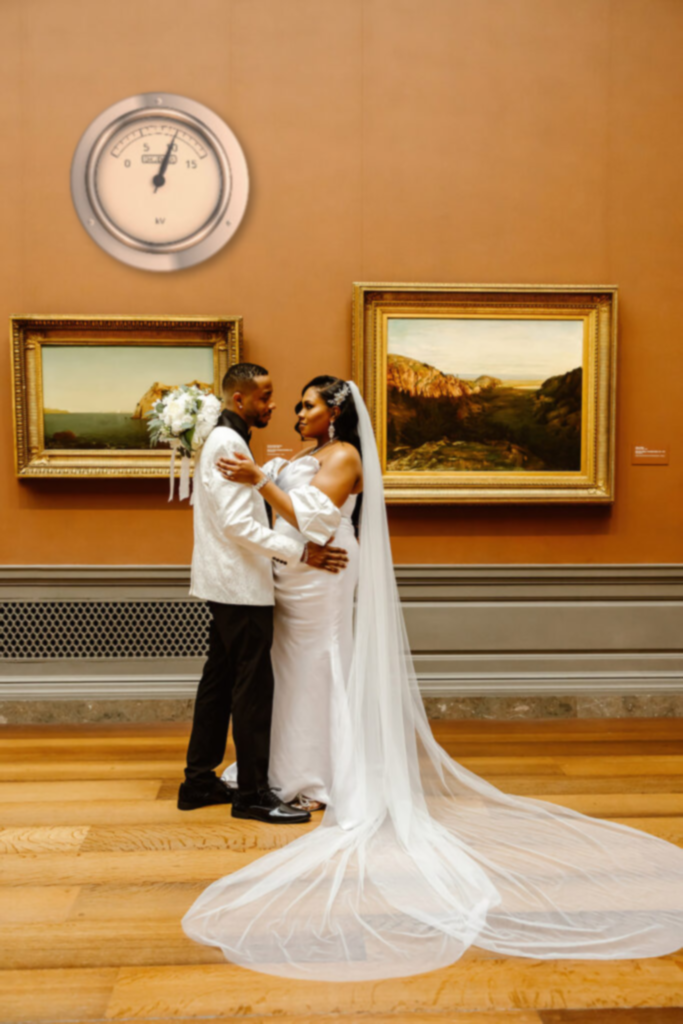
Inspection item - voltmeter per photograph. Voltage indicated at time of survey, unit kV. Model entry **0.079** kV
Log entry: **10** kV
